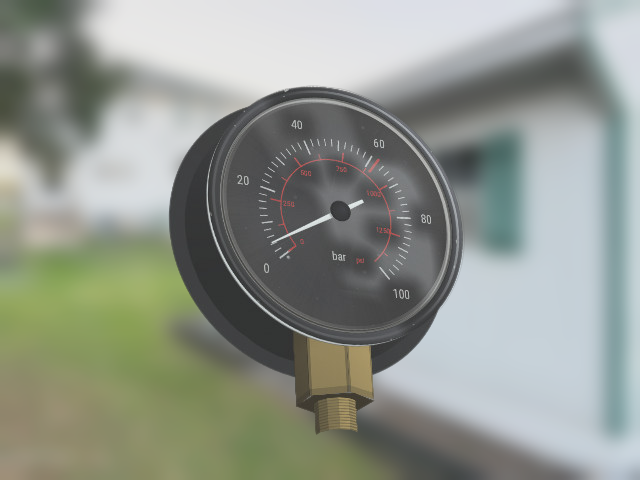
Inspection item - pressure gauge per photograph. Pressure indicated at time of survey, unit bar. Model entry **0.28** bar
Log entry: **4** bar
